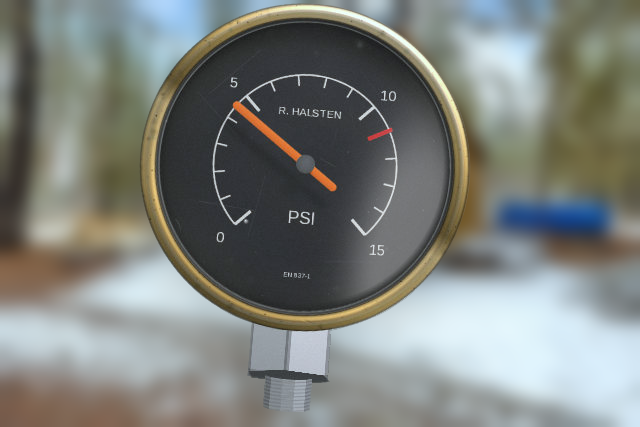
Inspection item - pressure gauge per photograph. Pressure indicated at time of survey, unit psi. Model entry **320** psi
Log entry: **4.5** psi
